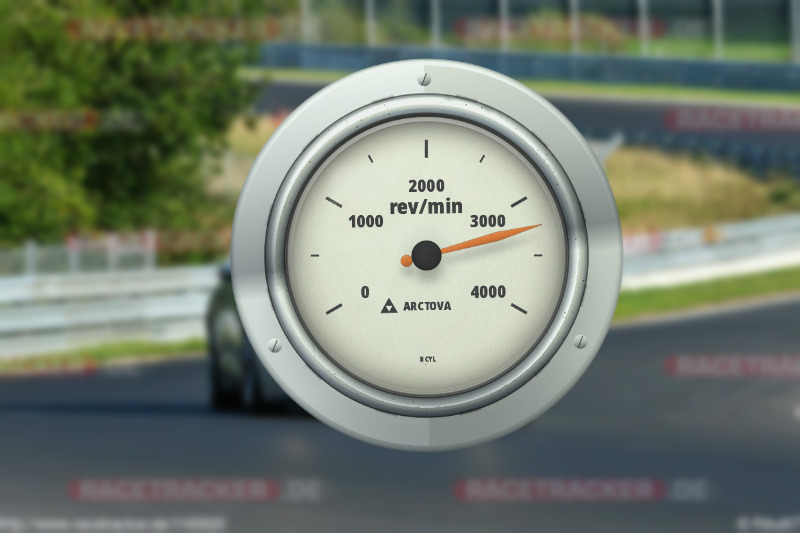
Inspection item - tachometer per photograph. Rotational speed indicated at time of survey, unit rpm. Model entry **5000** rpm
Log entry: **3250** rpm
